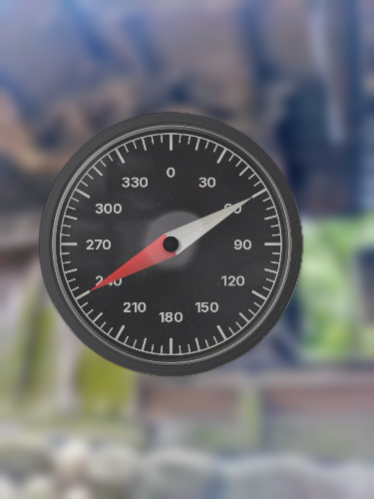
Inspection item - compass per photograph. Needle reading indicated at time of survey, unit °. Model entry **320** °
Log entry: **240** °
